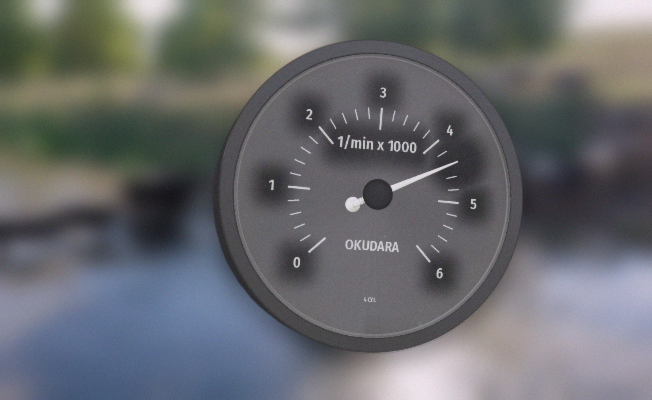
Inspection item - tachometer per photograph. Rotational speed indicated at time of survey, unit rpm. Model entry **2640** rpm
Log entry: **4400** rpm
